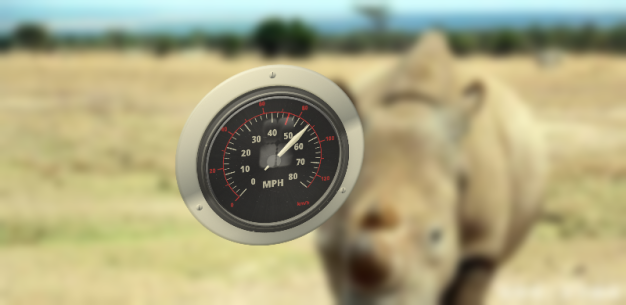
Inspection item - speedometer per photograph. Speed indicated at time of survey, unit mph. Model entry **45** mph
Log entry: **54** mph
